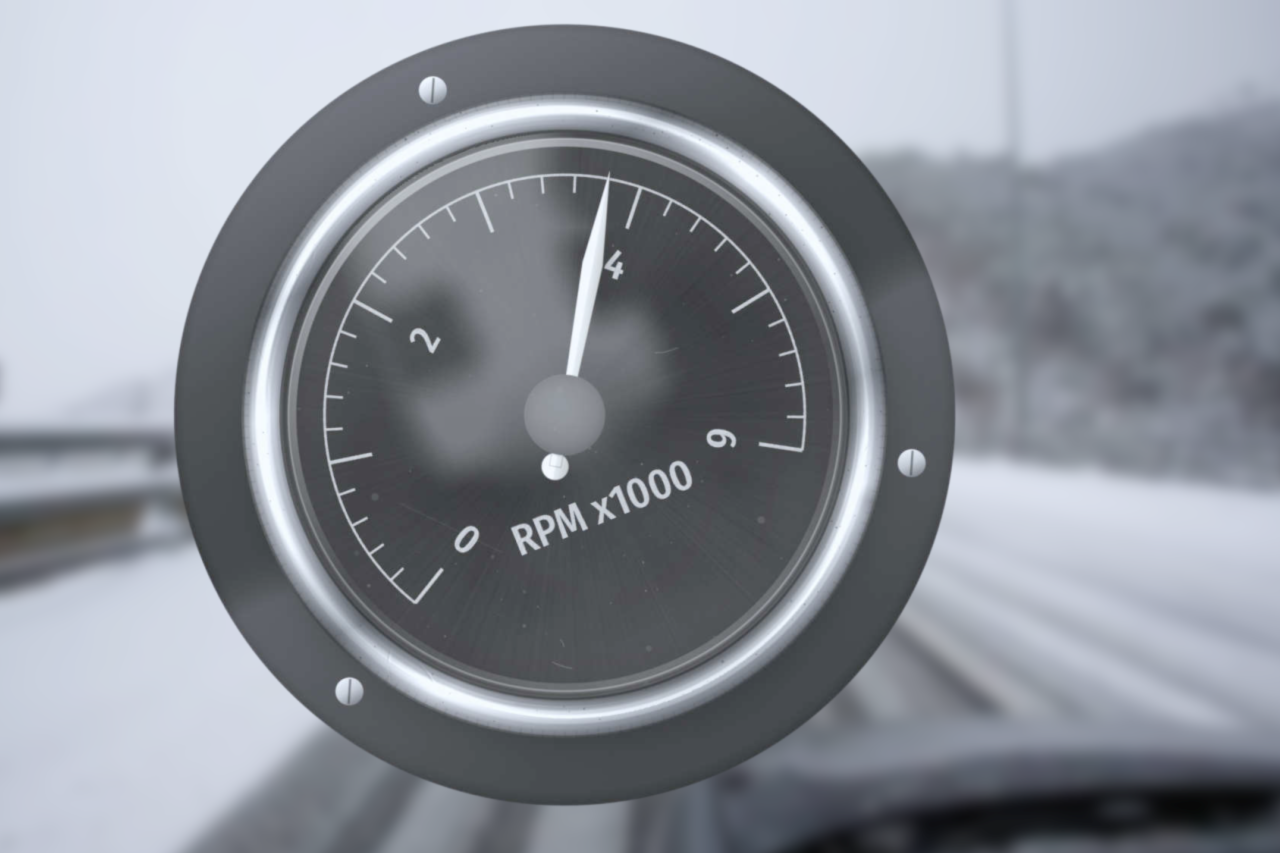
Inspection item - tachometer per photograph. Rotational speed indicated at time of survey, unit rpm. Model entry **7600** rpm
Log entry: **3800** rpm
